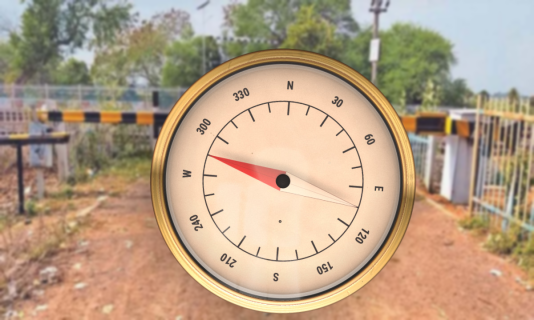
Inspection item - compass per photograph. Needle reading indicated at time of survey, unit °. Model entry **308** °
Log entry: **285** °
